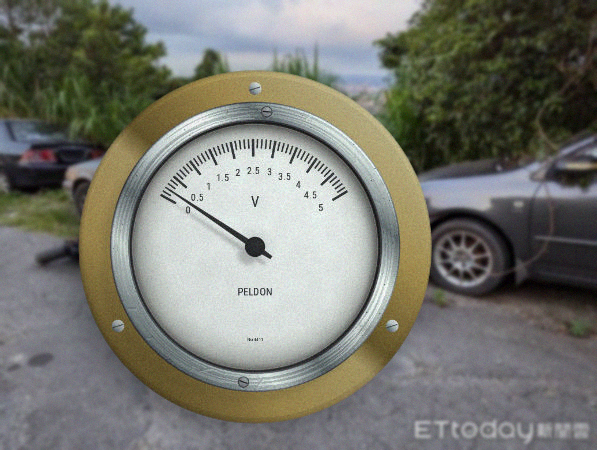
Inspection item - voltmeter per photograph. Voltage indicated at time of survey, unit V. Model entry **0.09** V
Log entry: **0.2** V
